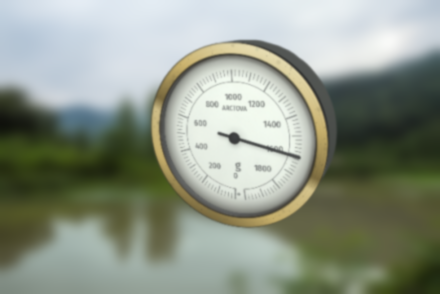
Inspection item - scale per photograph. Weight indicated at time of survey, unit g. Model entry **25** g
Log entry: **1600** g
